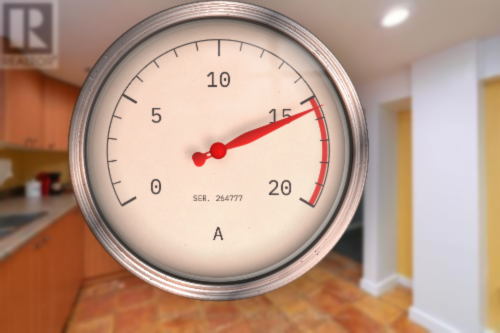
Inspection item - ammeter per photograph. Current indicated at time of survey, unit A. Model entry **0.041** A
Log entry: **15.5** A
